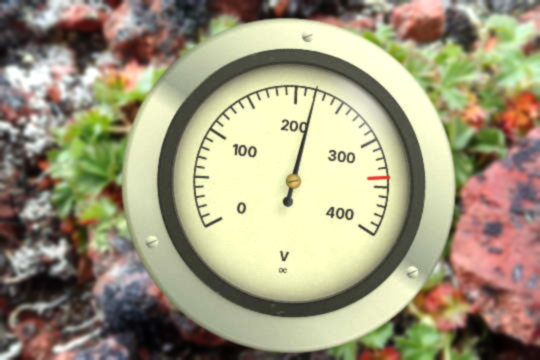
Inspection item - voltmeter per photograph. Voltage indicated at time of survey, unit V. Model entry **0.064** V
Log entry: **220** V
